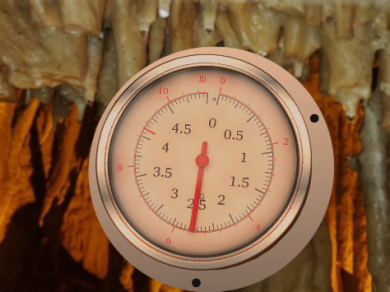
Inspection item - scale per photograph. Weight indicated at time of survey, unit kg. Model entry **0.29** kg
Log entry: **2.5** kg
